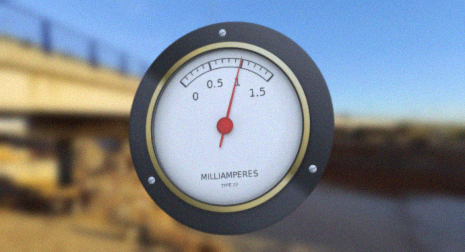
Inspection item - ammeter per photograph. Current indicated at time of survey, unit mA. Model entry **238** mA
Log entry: **1** mA
